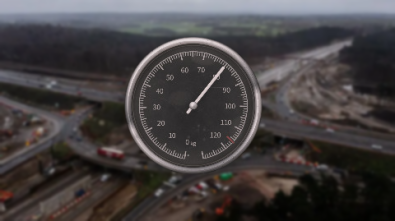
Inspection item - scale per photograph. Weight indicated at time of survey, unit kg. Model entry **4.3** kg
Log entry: **80** kg
